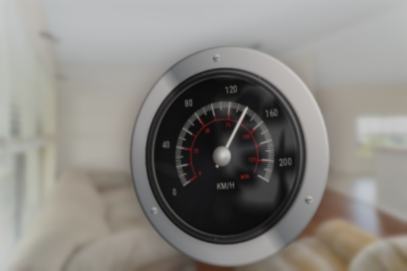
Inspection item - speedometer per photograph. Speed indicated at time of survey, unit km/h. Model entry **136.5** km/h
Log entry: **140** km/h
